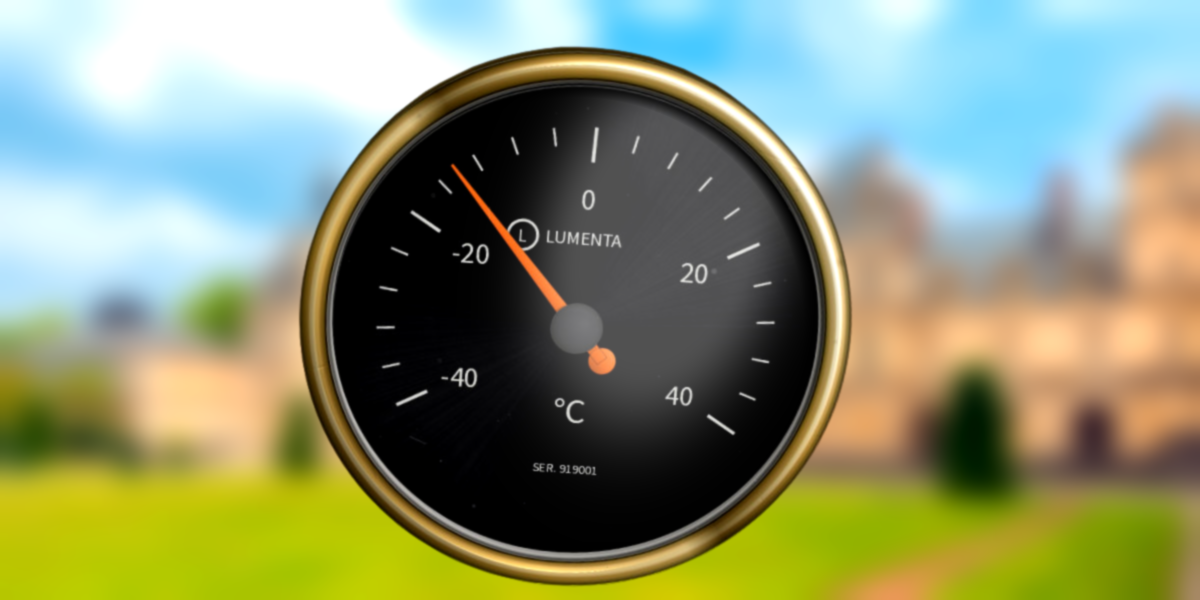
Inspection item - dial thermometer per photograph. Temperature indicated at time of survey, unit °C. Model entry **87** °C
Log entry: **-14** °C
